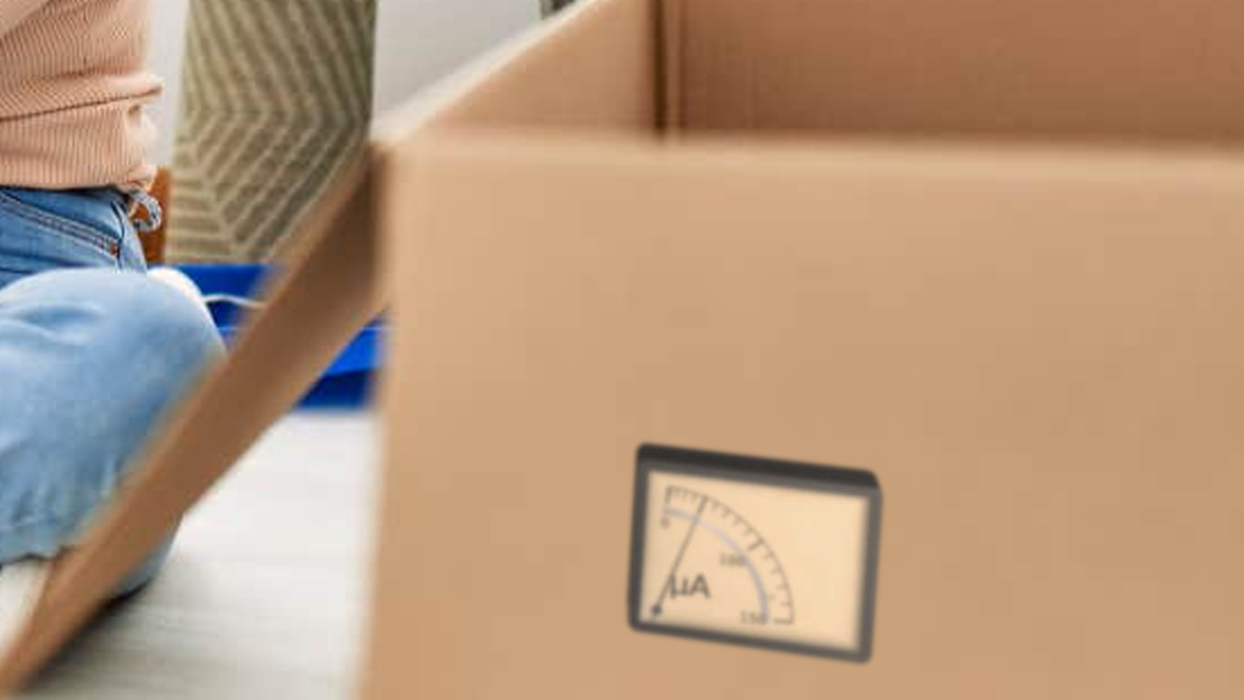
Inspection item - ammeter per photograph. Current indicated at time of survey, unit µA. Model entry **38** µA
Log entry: **50** µA
